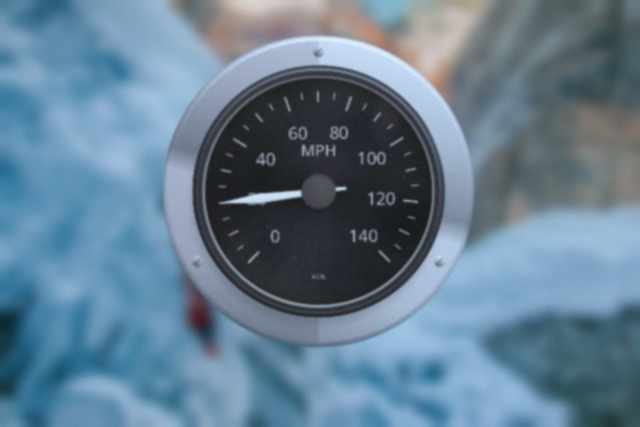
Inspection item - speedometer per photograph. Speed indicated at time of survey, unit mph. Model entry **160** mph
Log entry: **20** mph
